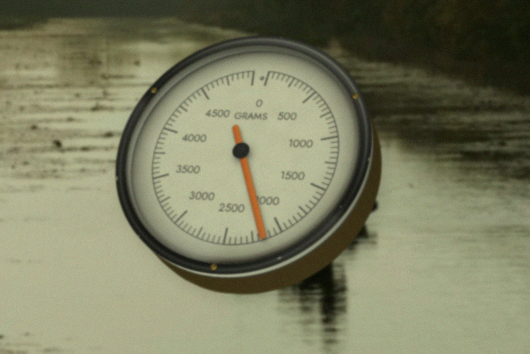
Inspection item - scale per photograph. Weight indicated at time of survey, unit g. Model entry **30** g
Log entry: **2150** g
